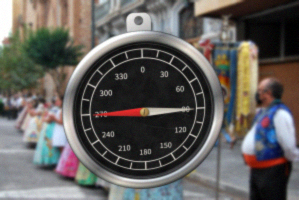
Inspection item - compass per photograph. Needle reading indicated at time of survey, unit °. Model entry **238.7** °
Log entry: **270** °
